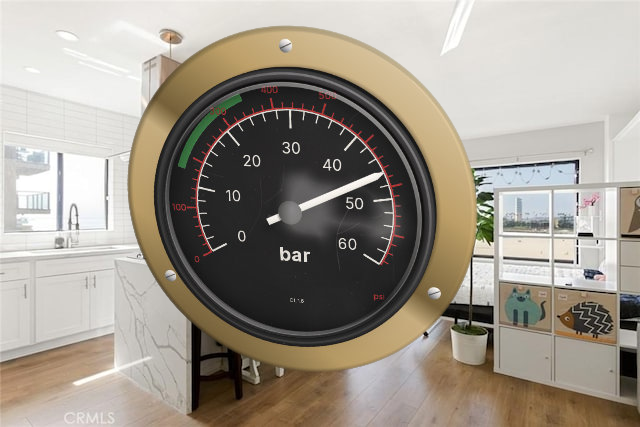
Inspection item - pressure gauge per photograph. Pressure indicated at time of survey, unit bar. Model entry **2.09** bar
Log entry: **46** bar
